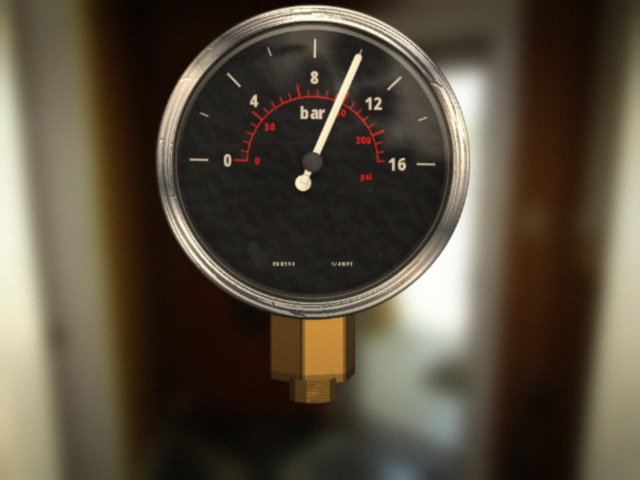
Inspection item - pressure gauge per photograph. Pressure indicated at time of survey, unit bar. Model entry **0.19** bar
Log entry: **10** bar
